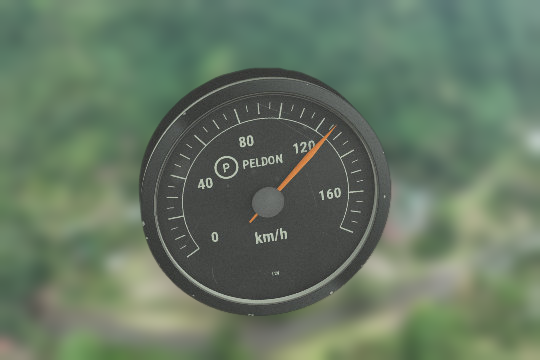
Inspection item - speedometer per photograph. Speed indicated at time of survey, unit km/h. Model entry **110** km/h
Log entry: **125** km/h
